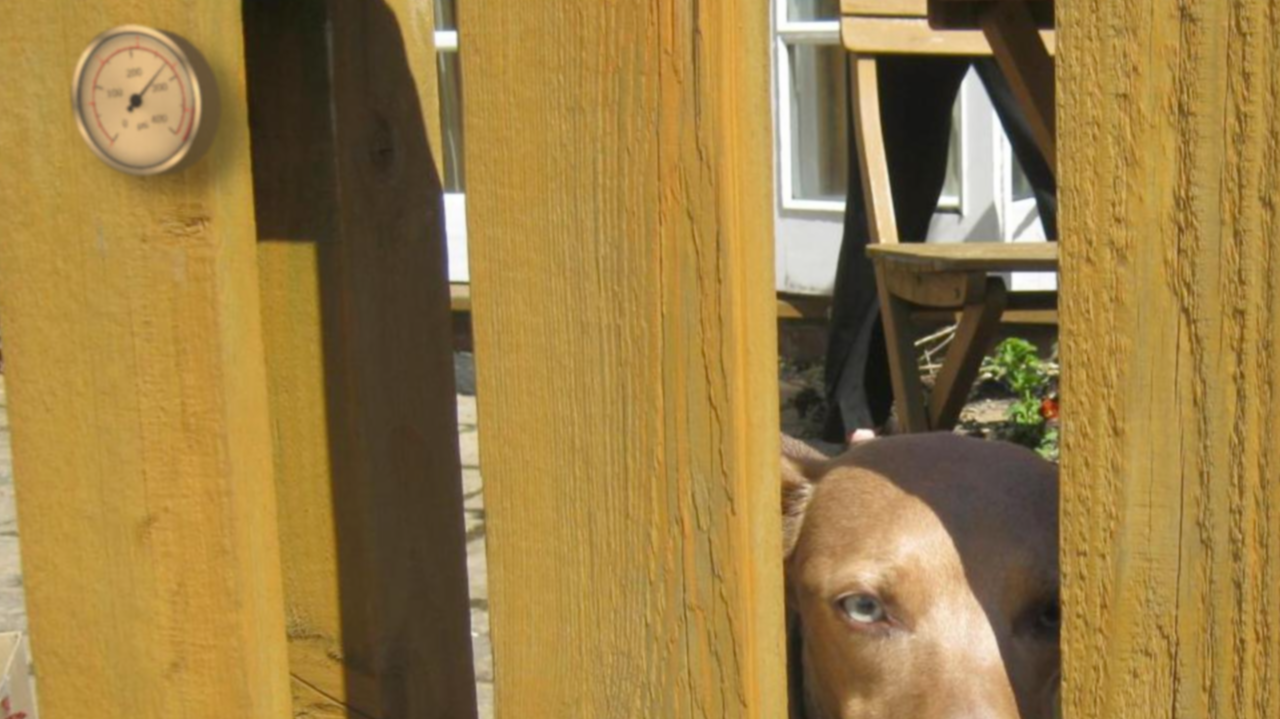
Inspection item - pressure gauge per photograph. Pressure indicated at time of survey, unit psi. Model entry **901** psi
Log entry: **275** psi
